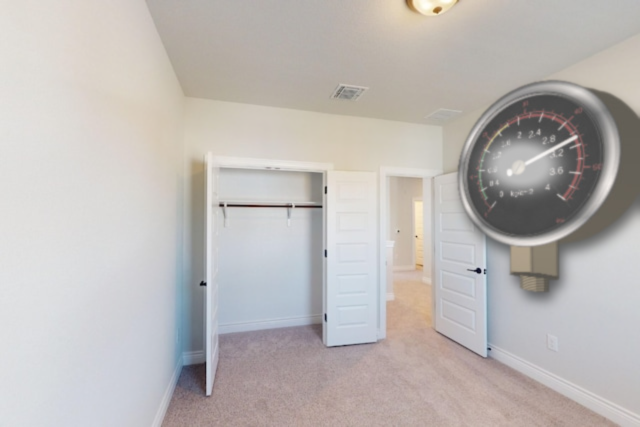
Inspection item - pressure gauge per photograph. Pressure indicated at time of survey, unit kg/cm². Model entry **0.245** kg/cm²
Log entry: **3.1** kg/cm²
